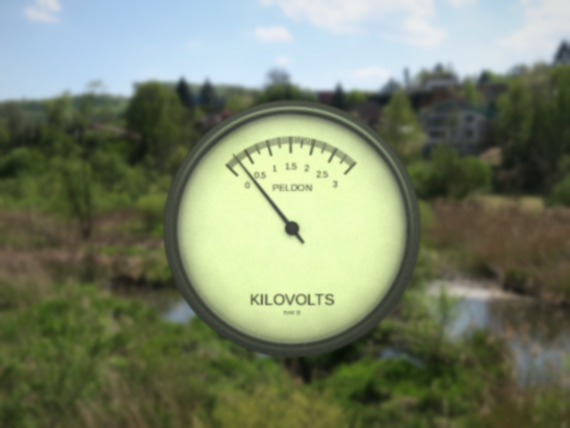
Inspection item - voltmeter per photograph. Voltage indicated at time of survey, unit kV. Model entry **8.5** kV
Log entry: **0.25** kV
